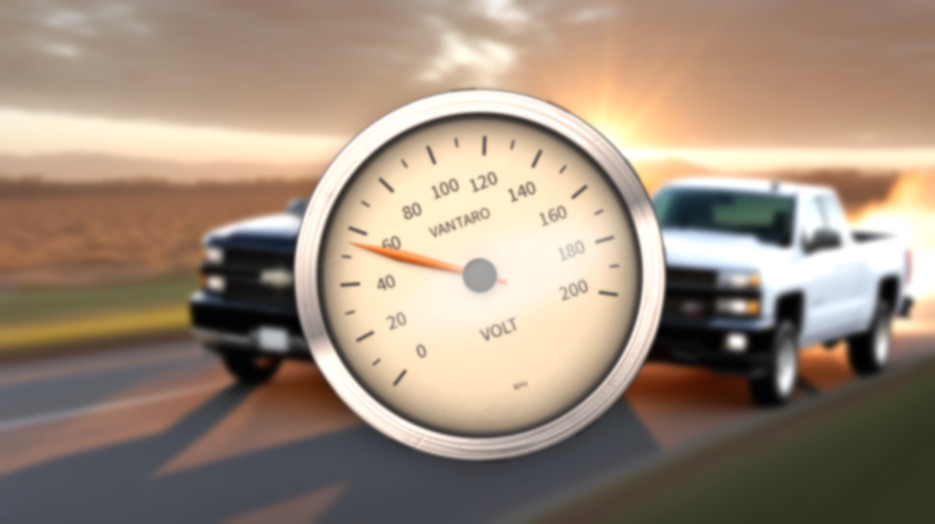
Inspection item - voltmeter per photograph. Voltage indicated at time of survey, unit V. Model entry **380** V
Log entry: **55** V
